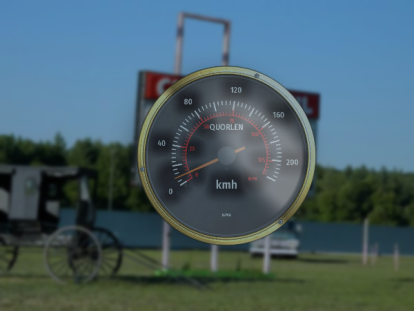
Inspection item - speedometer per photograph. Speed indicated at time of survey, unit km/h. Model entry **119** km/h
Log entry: **8** km/h
